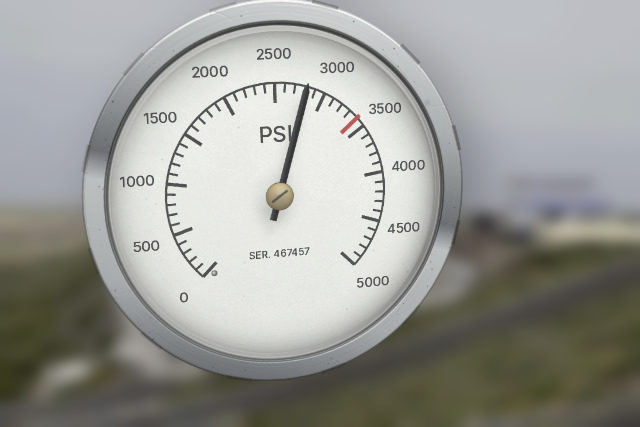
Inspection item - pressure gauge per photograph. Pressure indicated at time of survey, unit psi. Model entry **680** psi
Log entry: **2800** psi
